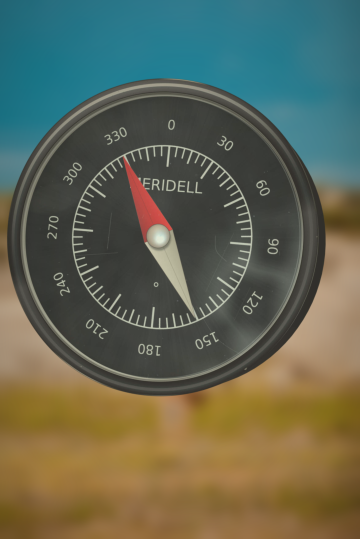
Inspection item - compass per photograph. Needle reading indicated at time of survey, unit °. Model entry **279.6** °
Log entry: **330** °
